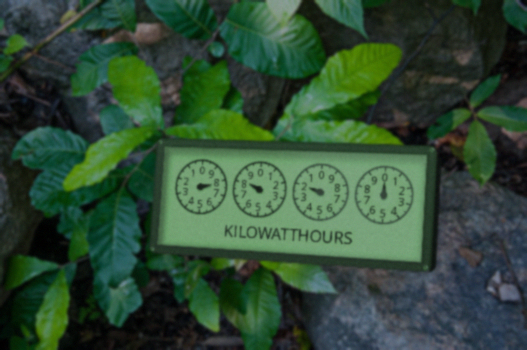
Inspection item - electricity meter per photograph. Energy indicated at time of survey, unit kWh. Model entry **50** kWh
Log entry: **7820** kWh
